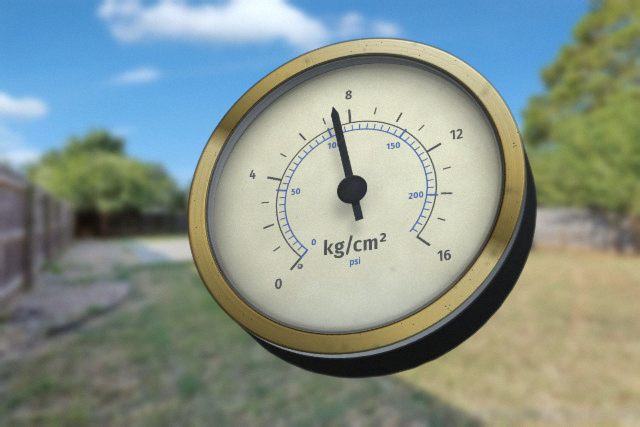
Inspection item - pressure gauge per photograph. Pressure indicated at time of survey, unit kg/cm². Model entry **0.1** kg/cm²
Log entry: **7.5** kg/cm²
